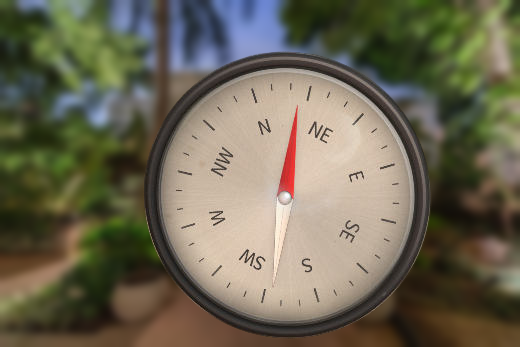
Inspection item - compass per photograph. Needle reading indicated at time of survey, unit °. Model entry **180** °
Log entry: **25** °
